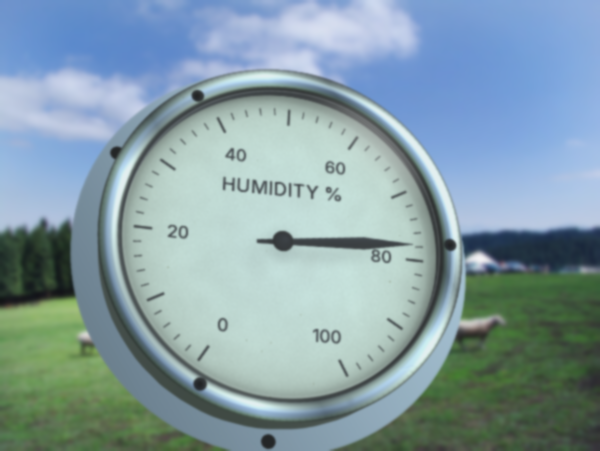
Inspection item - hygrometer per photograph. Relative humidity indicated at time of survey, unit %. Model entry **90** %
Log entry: **78** %
